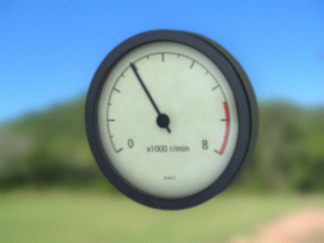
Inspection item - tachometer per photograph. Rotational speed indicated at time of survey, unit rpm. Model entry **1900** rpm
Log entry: **3000** rpm
